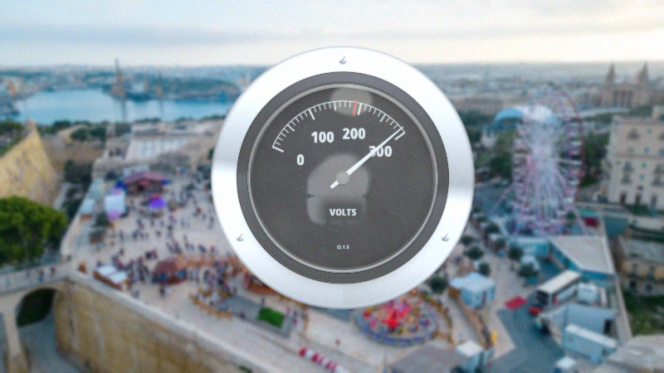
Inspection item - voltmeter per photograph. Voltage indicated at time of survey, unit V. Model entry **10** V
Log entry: **290** V
